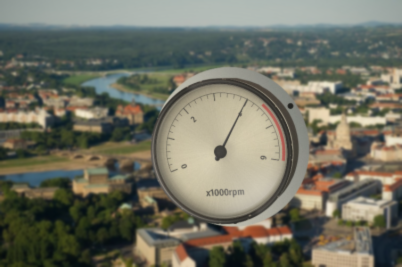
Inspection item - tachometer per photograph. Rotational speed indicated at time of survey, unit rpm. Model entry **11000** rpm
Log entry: **4000** rpm
